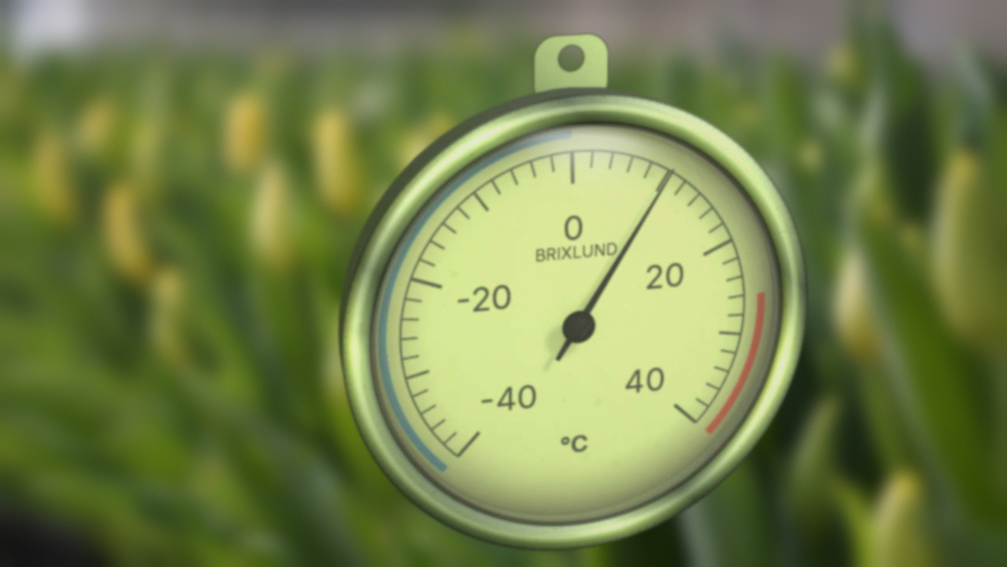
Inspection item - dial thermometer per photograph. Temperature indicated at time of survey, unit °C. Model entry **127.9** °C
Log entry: **10** °C
